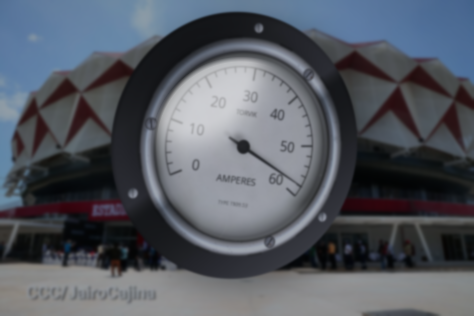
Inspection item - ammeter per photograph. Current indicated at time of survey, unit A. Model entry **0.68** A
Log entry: **58** A
